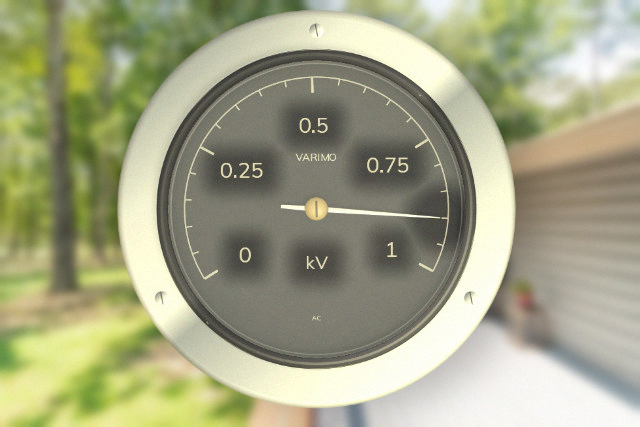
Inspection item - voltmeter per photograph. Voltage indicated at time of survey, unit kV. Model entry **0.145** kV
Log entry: **0.9** kV
